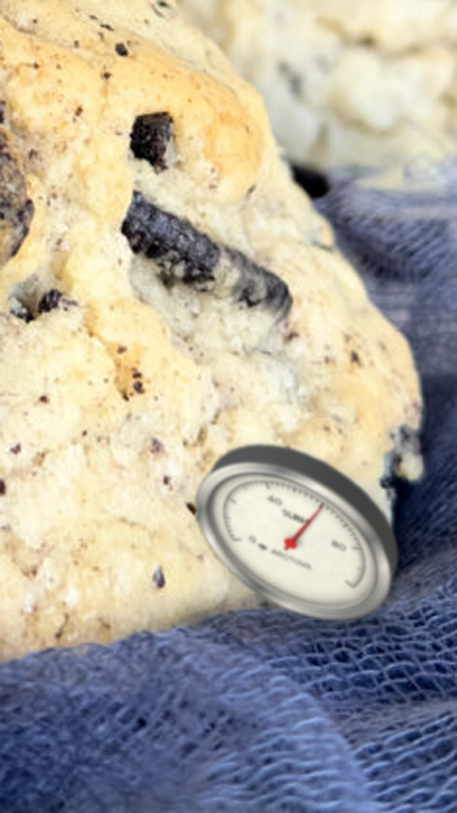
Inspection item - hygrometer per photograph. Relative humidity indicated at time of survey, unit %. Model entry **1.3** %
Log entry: **60** %
